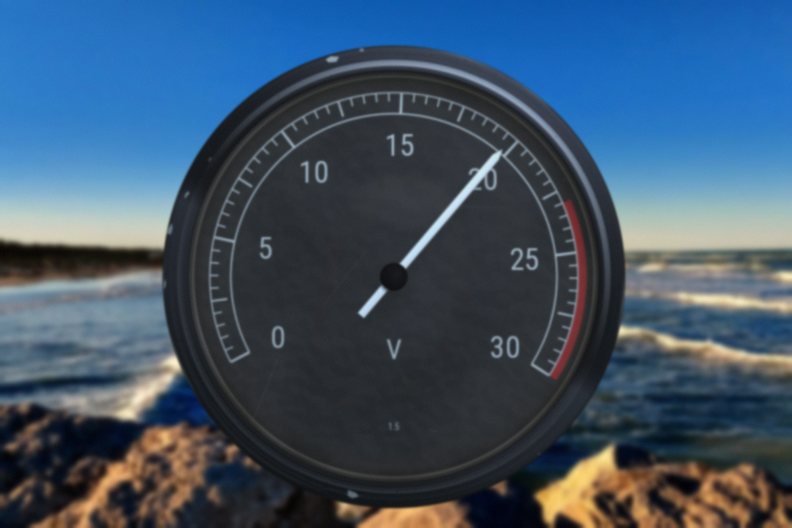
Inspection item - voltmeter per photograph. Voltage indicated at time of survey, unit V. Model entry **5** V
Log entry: **19.75** V
